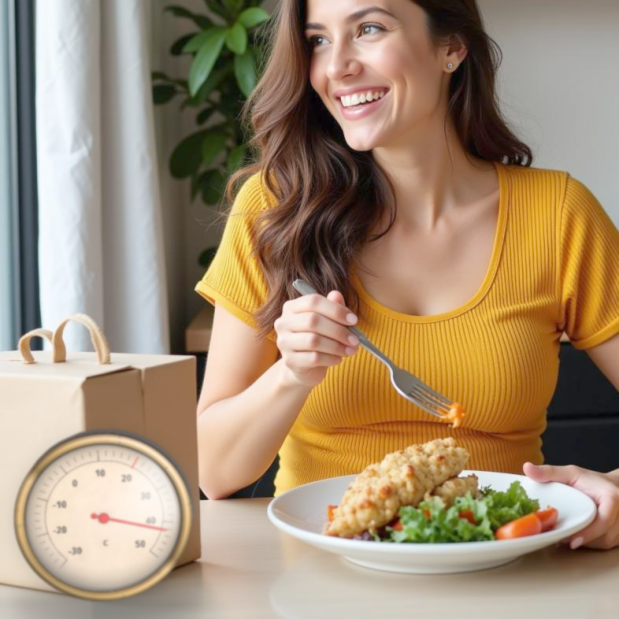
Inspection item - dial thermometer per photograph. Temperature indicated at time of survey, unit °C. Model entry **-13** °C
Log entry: **42** °C
